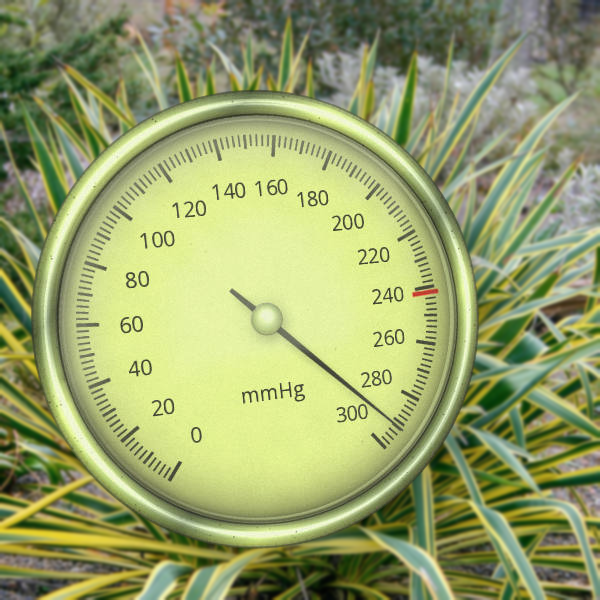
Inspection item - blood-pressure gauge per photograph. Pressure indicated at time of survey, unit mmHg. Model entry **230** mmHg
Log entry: **292** mmHg
